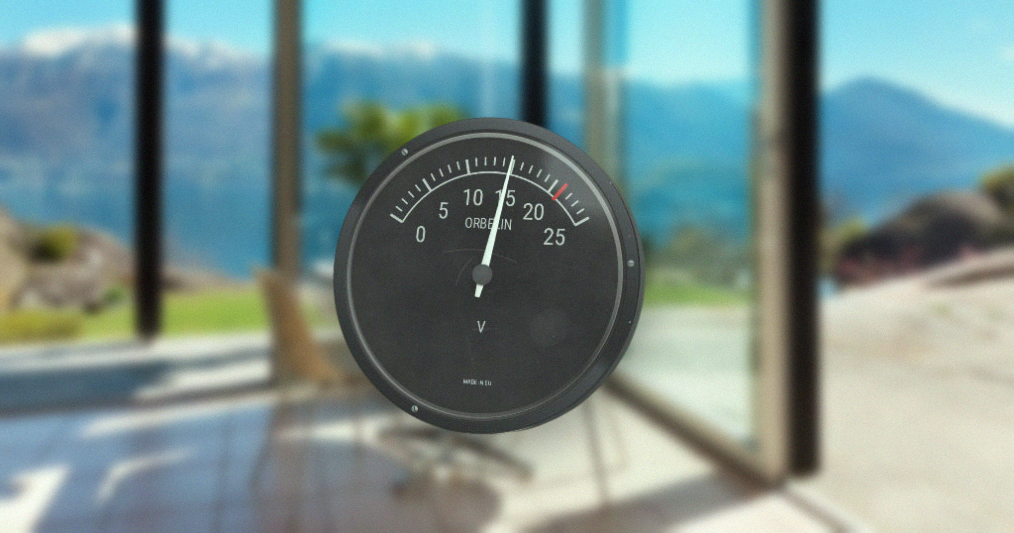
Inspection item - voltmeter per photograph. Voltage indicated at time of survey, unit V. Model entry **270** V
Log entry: **15** V
